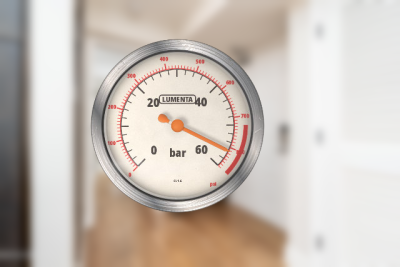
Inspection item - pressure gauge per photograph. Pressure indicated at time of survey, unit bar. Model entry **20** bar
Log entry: **56** bar
